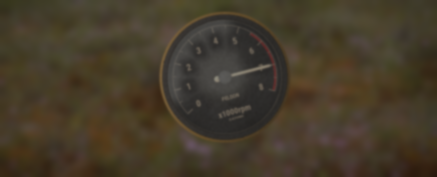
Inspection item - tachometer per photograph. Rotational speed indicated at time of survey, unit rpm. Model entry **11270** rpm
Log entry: **7000** rpm
